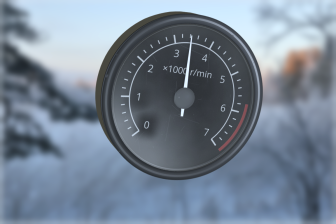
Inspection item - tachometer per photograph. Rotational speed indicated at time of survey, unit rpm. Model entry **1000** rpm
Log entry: **3400** rpm
